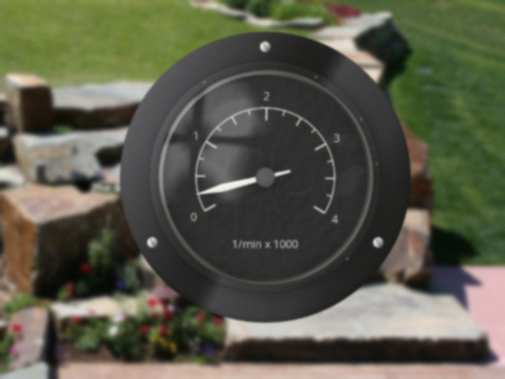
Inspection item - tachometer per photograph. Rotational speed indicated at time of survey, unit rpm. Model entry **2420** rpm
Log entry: **250** rpm
